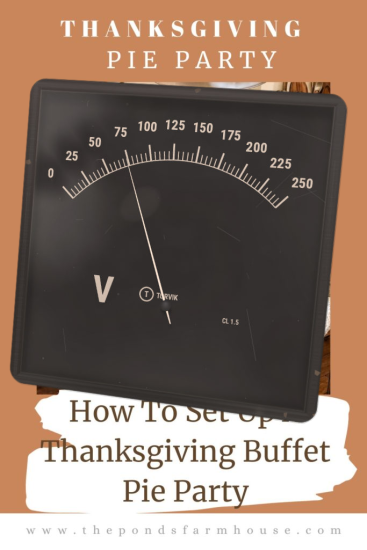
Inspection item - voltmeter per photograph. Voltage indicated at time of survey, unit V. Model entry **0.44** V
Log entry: **75** V
